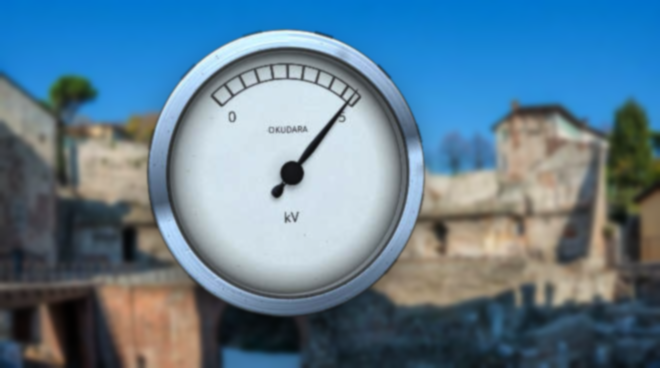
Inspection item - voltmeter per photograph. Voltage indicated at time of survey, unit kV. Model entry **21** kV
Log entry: **4.75** kV
